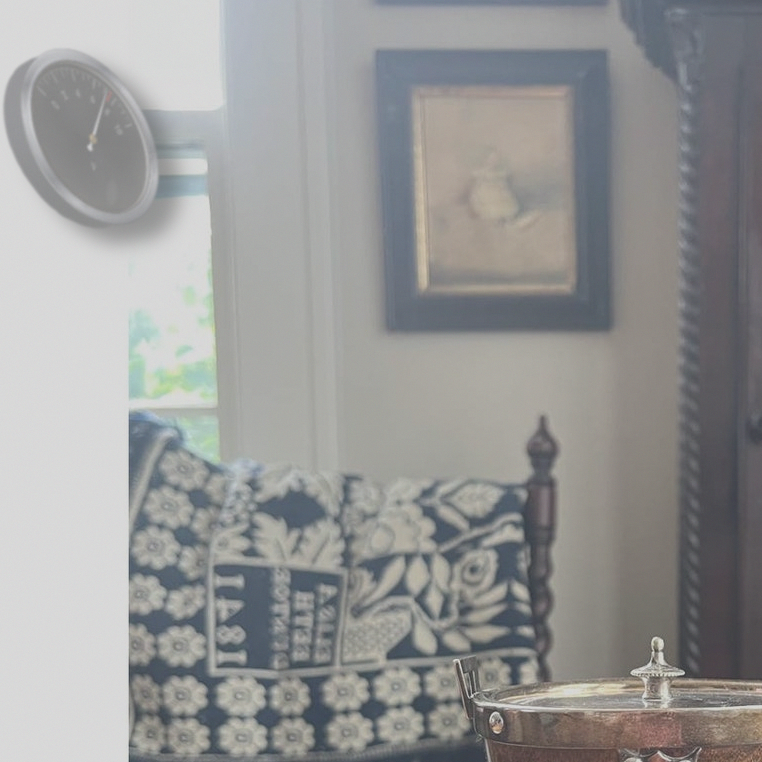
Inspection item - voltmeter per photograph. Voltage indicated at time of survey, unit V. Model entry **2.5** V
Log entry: **7** V
